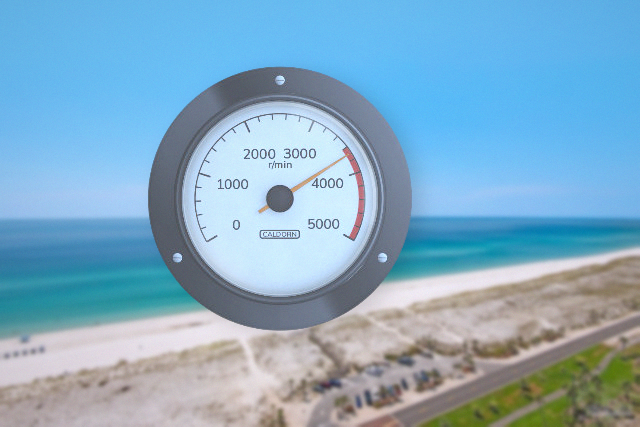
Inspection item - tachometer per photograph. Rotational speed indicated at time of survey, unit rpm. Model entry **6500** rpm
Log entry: **3700** rpm
